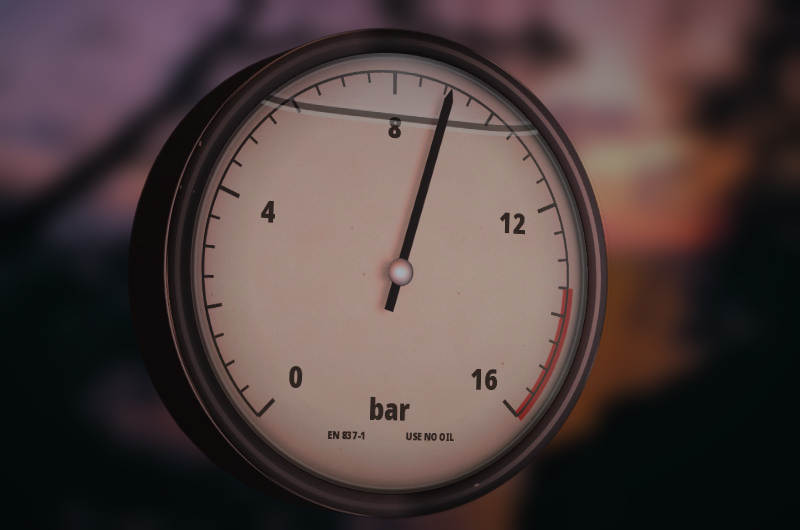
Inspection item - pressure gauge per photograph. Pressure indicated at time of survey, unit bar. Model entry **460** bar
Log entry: **9** bar
